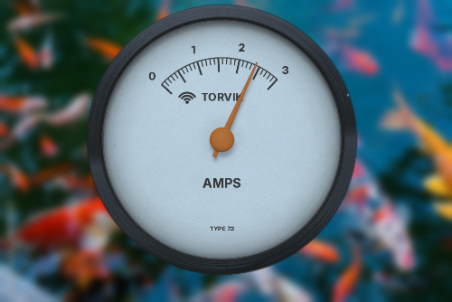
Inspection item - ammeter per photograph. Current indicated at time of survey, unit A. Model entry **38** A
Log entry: **2.4** A
